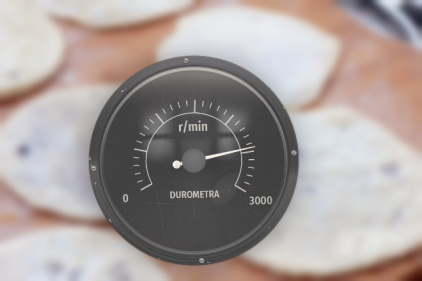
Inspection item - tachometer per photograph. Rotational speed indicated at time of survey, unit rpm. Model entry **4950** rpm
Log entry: **2450** rpm
